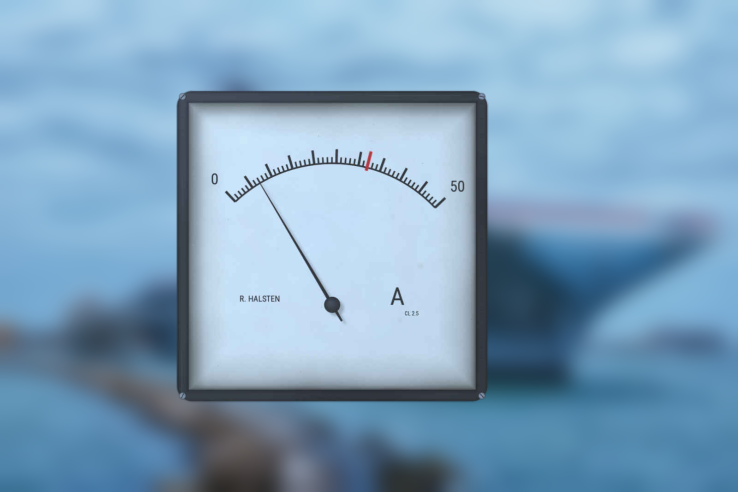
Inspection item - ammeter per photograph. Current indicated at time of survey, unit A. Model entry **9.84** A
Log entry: **7** A
